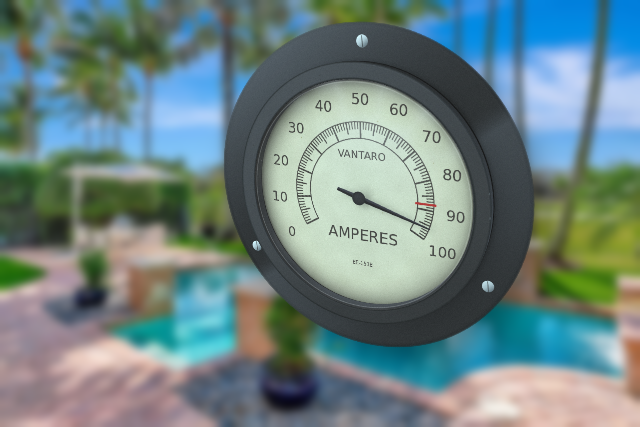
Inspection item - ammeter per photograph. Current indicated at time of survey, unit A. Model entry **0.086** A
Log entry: **95** A
